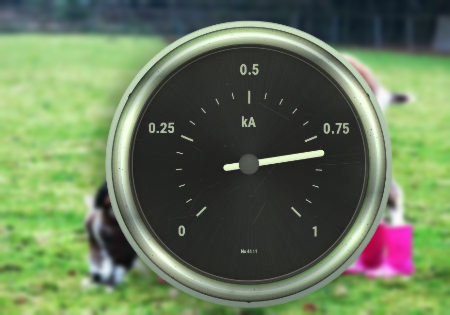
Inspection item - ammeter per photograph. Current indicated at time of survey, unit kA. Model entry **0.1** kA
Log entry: **0.8** kA
